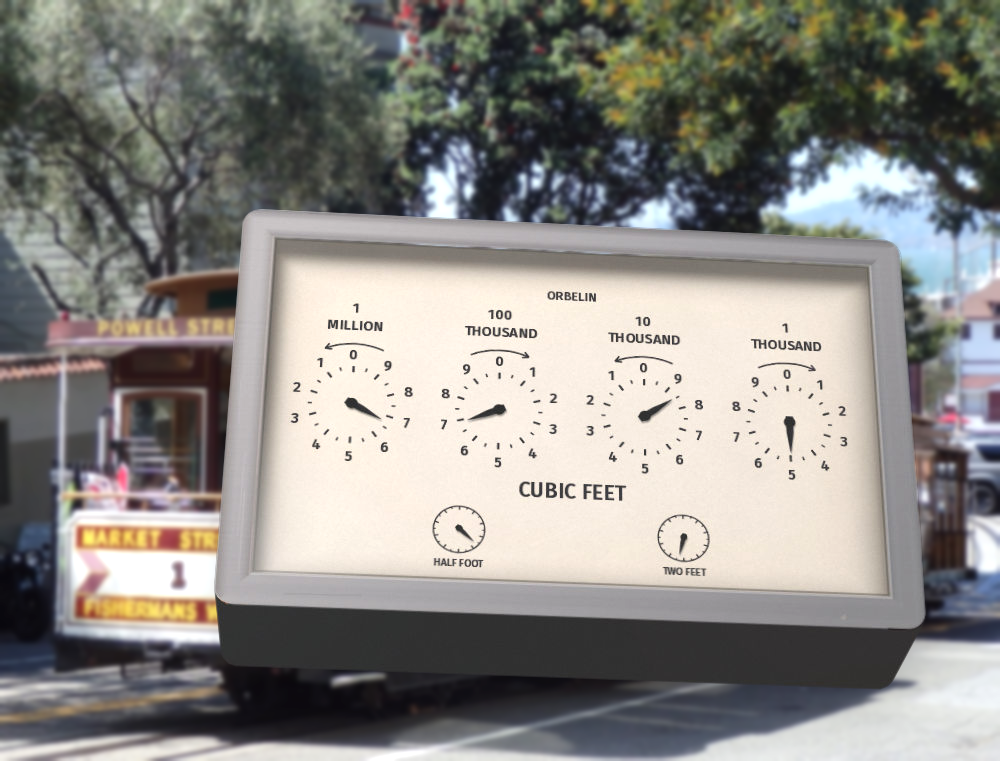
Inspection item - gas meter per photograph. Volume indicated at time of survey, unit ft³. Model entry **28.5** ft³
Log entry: **668500** ft³
